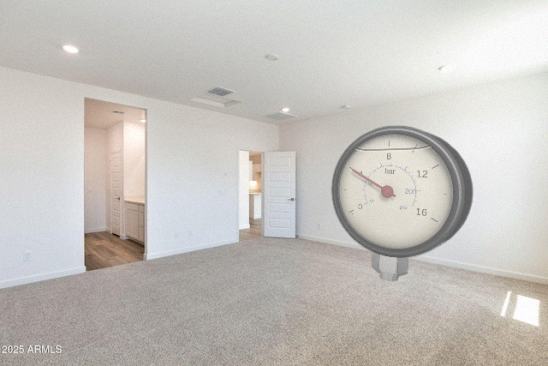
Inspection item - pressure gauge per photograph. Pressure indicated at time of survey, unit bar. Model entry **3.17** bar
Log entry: **4** bar
